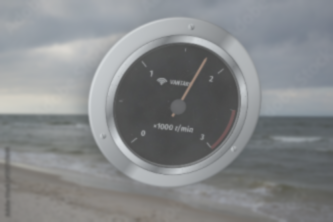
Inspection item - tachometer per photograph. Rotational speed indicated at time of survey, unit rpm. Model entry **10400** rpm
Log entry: **1750** rpm
